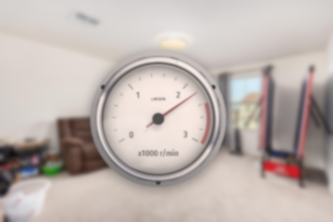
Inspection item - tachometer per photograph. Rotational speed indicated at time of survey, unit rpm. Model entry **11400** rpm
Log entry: **2200** rpm
